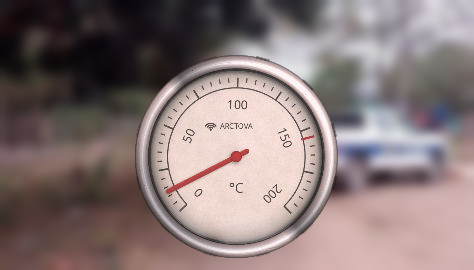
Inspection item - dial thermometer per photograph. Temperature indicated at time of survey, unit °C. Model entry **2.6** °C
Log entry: **12.5** °C
